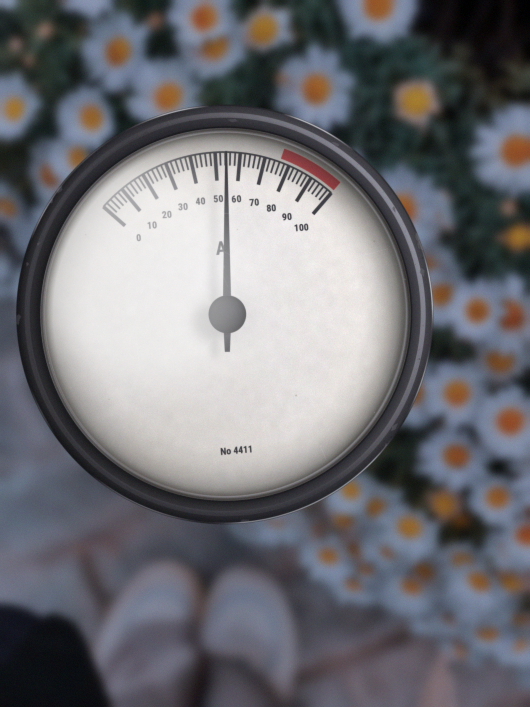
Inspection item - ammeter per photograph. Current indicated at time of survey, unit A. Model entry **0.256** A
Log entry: **54** A
